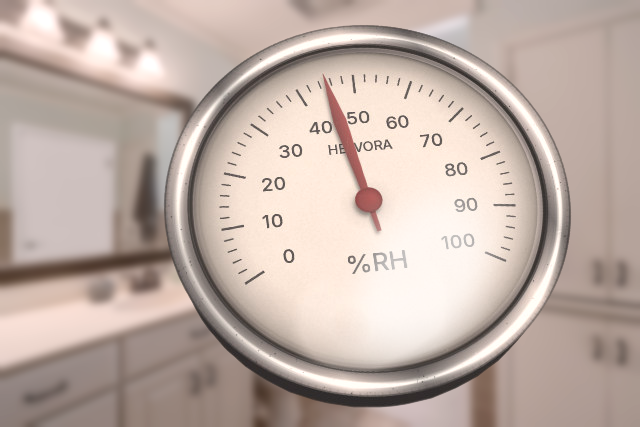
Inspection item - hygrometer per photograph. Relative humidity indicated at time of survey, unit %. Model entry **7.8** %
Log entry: **45** %
